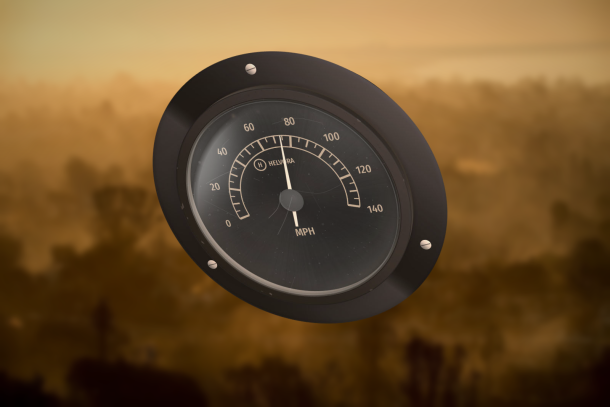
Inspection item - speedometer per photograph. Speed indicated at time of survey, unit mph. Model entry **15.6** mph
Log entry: **75** mph
